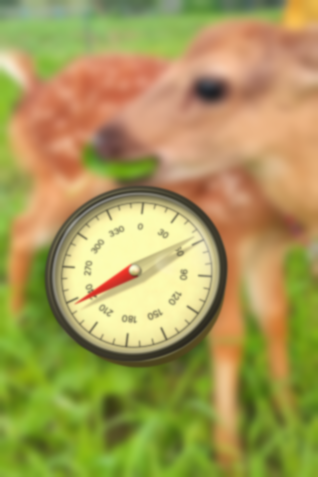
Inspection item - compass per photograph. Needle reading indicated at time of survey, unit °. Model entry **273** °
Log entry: **235** °
